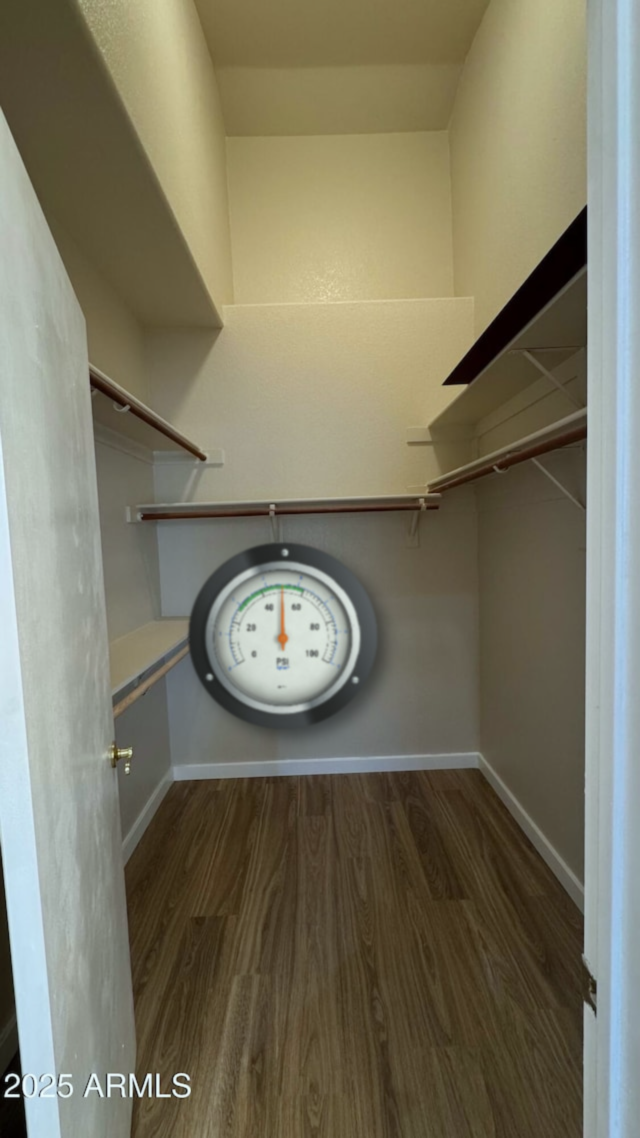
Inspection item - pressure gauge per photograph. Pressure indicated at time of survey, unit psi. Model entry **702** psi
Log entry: **50** psi
